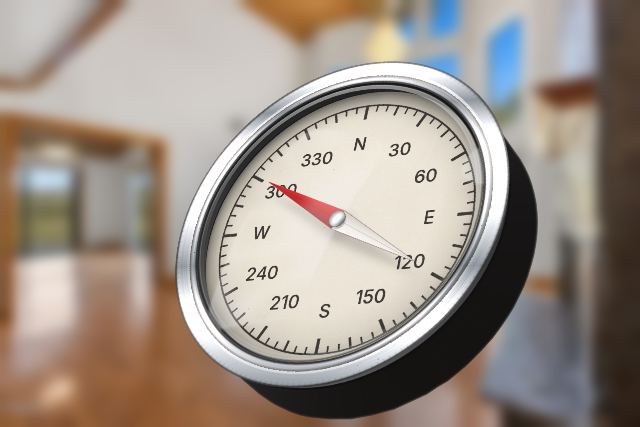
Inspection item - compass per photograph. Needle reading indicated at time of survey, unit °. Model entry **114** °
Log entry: **300** °
